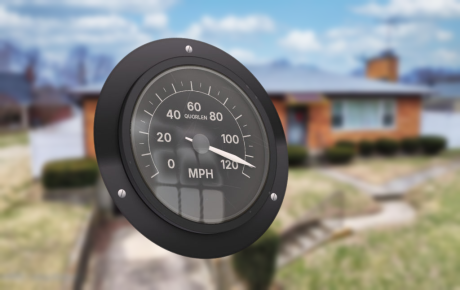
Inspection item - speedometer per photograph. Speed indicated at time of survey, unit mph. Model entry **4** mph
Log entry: **115** mph
